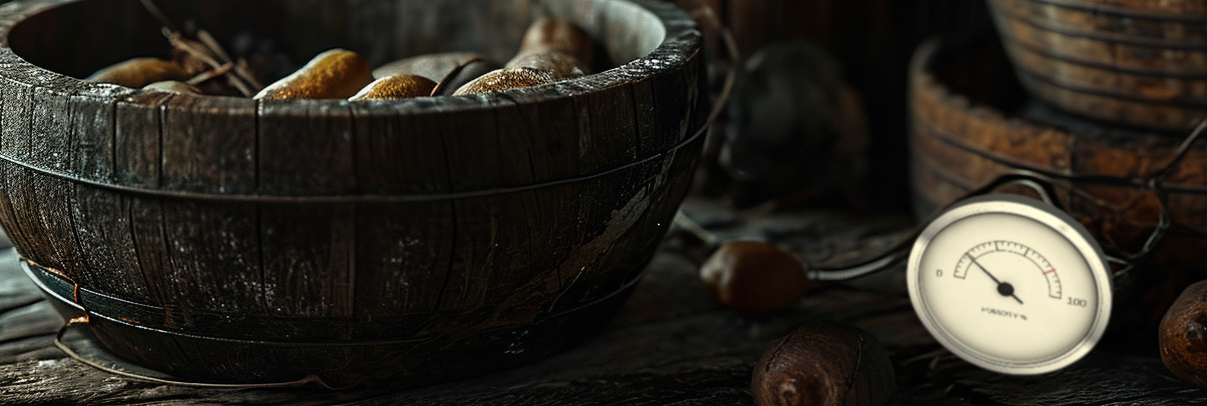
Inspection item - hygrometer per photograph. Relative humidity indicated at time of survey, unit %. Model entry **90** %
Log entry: **20** %
